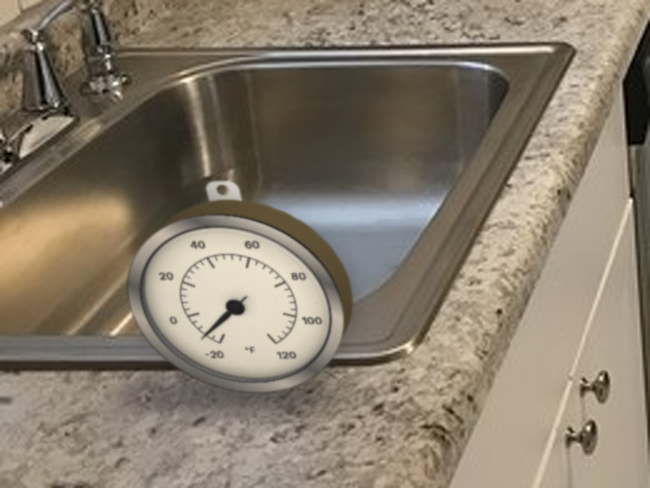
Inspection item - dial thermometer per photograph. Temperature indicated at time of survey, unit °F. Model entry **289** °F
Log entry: **-12** °F
